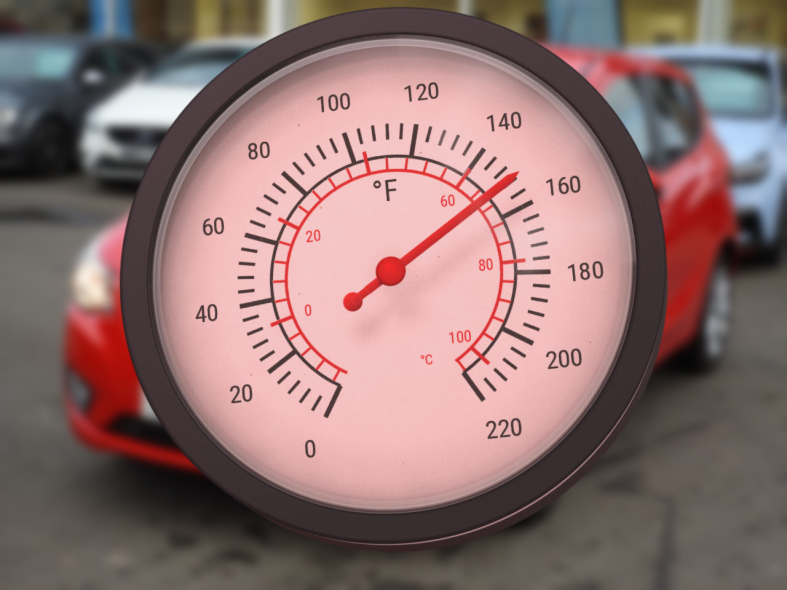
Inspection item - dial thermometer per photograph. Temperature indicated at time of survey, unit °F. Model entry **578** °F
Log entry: **152** °F
